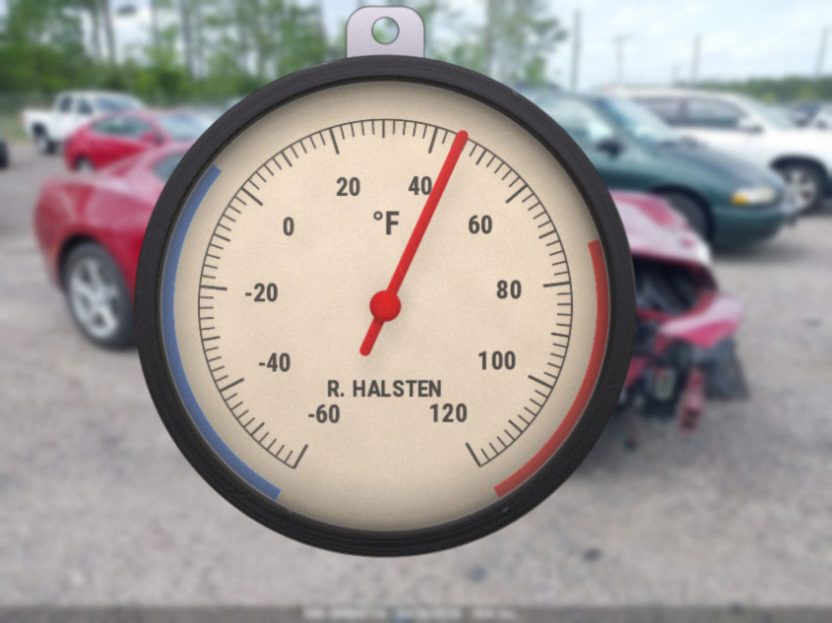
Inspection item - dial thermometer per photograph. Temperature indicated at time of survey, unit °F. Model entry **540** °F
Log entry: **45** °F
